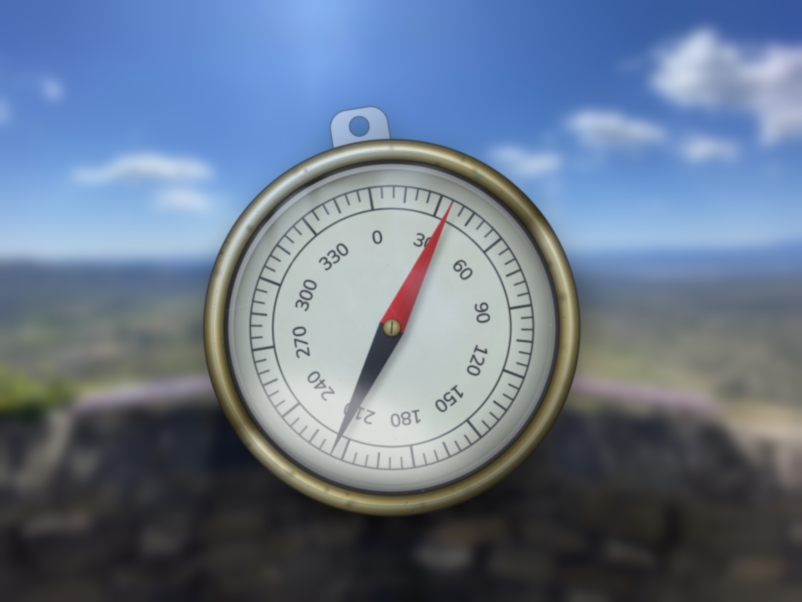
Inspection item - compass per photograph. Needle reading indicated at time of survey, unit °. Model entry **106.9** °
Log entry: **35** °
